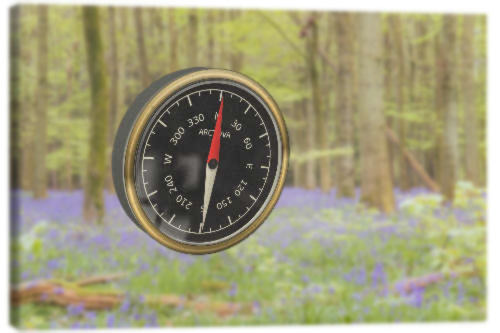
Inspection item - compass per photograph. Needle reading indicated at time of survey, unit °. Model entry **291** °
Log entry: **0** °
